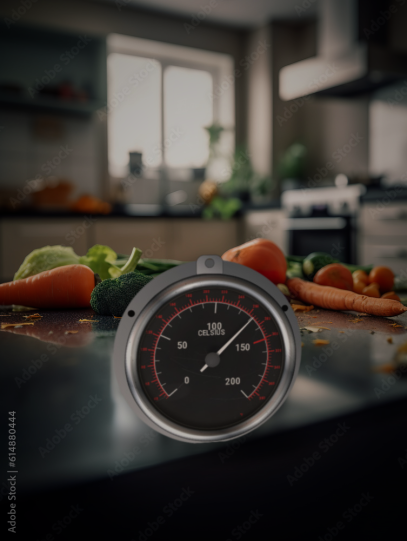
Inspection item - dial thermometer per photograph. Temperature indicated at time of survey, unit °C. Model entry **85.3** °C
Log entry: **130** °C
